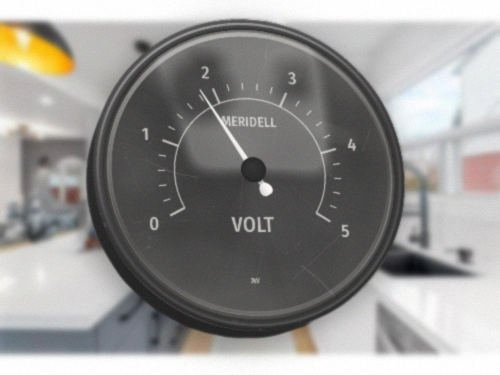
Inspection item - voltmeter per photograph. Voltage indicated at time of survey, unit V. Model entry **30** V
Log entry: **1.8** V
